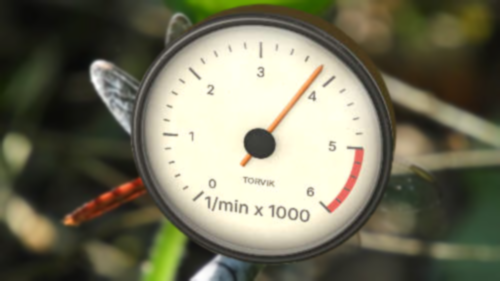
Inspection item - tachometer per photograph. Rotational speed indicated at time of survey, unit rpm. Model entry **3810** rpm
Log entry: **3800** rpm
